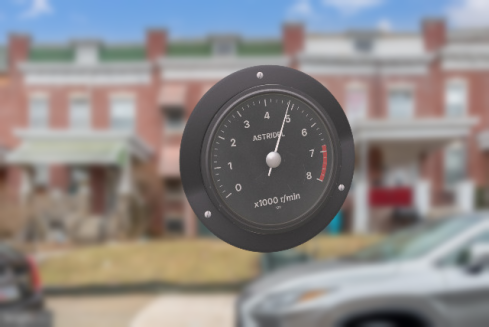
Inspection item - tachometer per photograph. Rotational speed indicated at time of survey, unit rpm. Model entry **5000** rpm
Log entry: **4800** rpm
